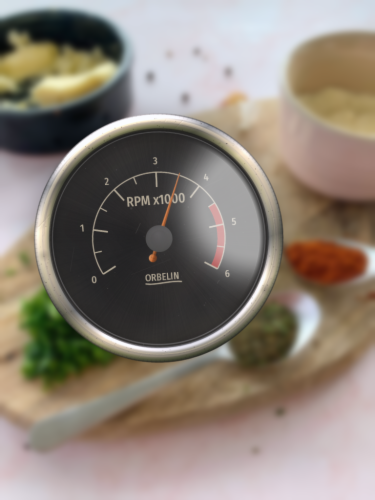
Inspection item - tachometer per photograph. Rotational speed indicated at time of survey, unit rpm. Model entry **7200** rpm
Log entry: **3500** rpm
